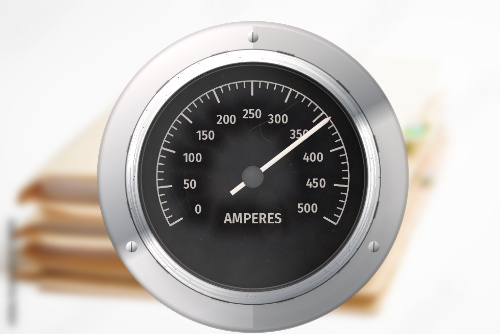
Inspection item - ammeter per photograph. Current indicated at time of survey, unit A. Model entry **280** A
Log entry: **360** A
